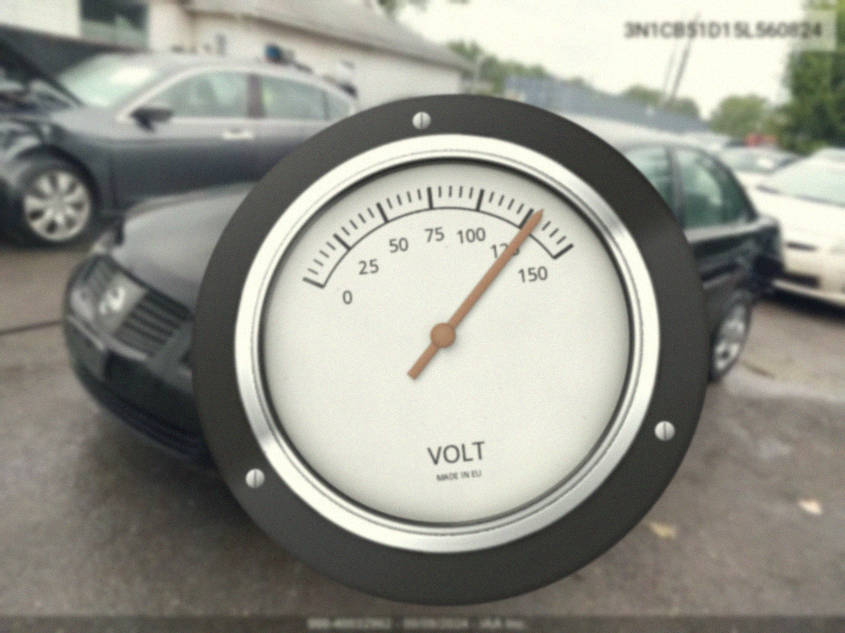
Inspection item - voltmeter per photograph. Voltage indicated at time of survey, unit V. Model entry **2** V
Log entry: **130** V
